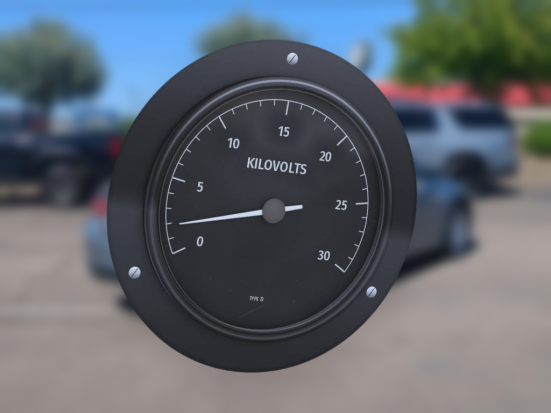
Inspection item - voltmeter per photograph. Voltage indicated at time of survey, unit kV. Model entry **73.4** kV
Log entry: **2** kV
